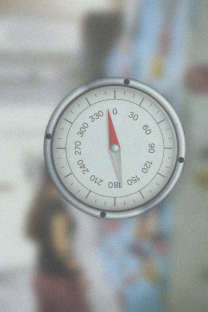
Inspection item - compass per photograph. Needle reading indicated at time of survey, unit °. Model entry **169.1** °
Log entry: **350** °
